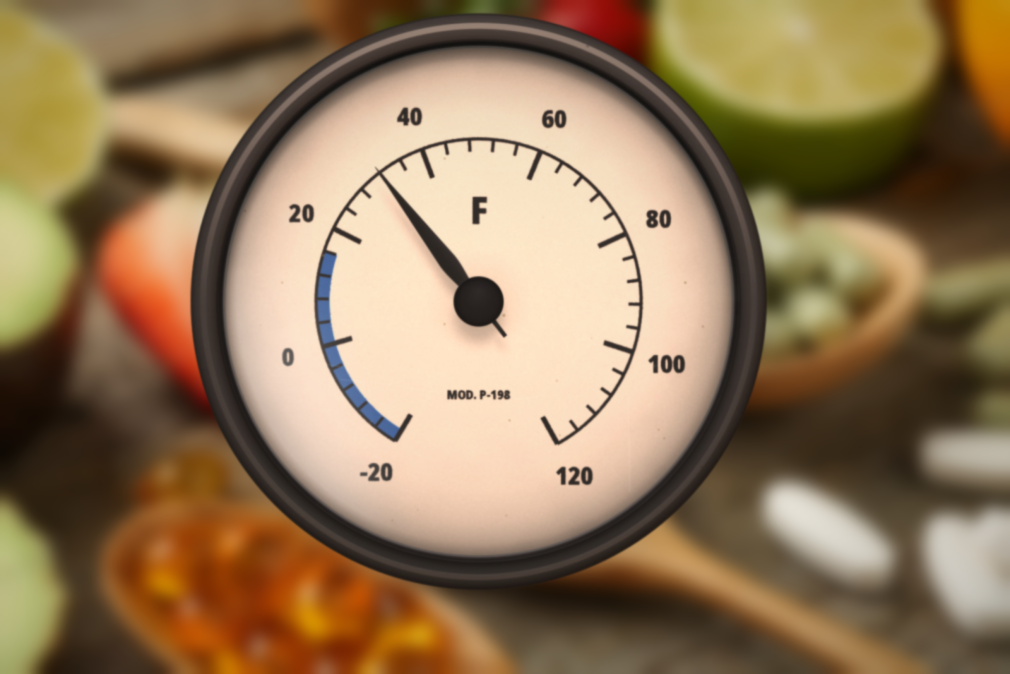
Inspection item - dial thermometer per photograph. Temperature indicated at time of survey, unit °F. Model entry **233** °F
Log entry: **32** °F
